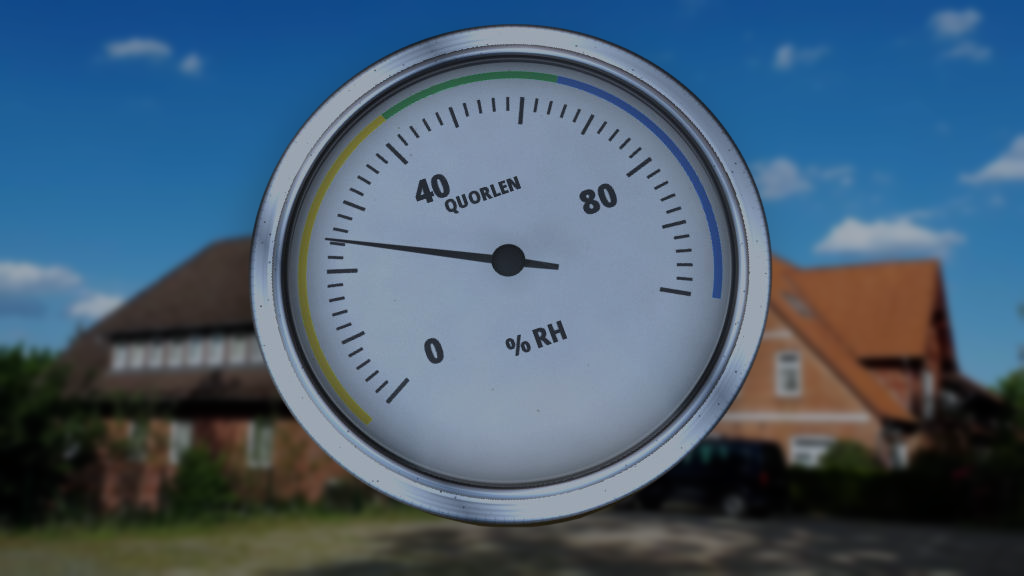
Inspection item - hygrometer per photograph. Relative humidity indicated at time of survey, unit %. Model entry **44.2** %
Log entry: **24** %
